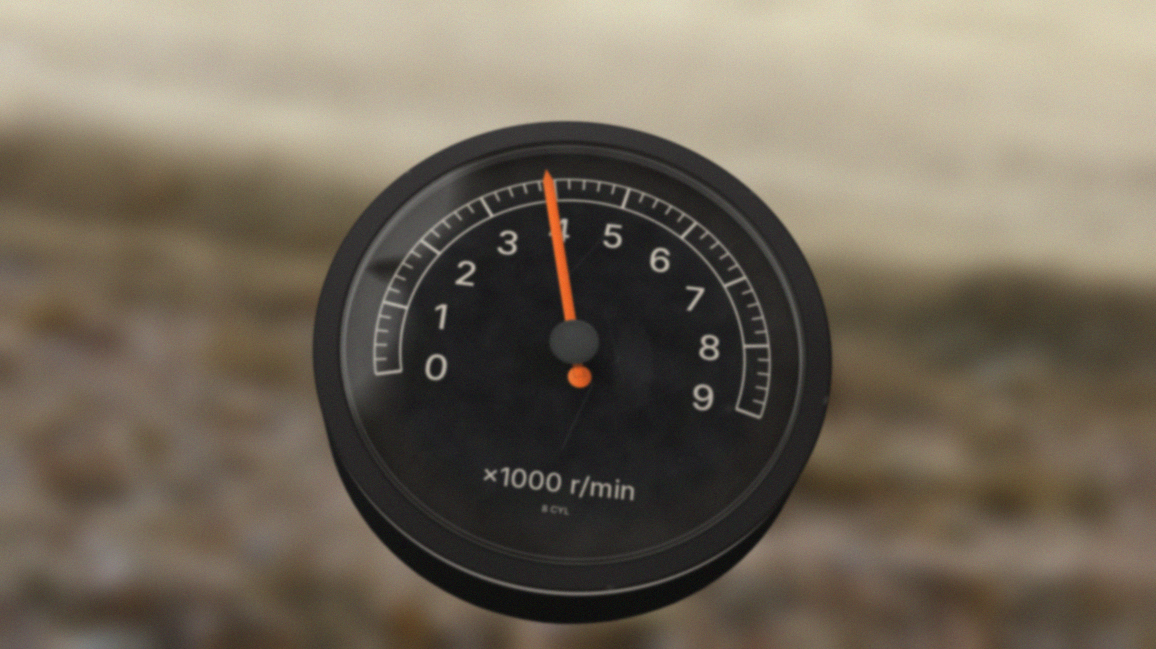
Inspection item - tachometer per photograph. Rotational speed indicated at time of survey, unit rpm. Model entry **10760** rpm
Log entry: **3900** rpm
